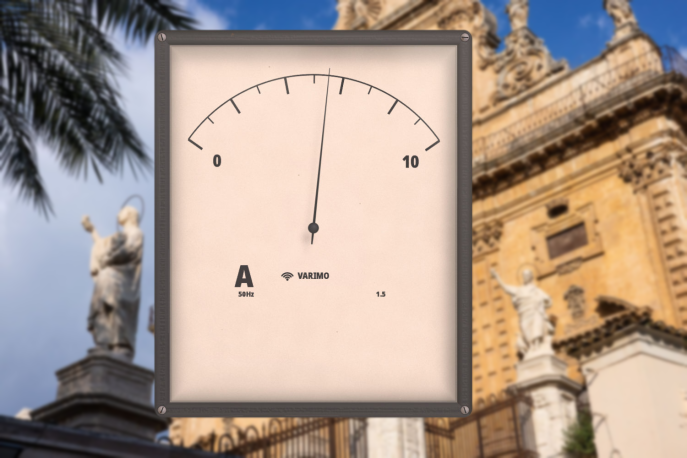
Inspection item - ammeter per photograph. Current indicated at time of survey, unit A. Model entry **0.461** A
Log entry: **5.5** A
